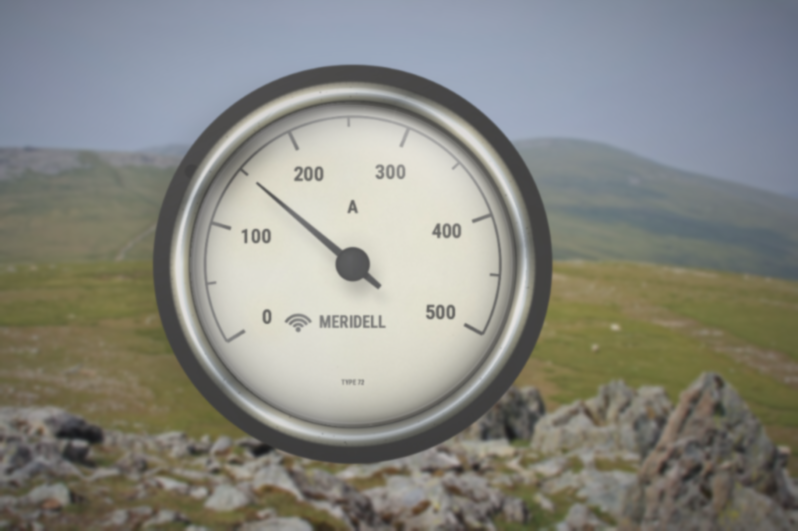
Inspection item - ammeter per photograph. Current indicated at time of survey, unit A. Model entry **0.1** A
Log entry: **150** A
